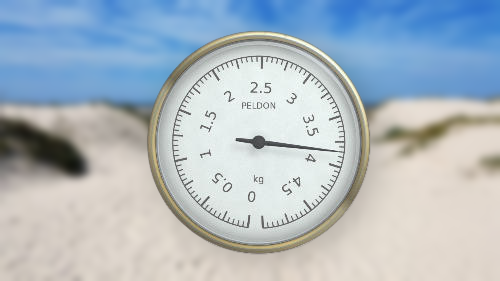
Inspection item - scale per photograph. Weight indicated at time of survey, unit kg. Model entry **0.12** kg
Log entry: **3.85** kg
